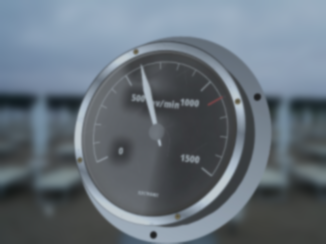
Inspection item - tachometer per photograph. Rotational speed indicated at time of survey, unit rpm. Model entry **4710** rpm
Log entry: **600** rpm
